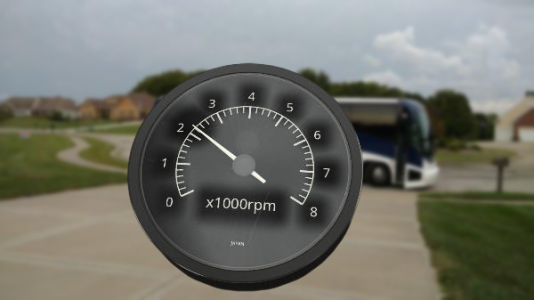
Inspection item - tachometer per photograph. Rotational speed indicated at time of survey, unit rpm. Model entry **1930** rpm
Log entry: **2200** rpm
